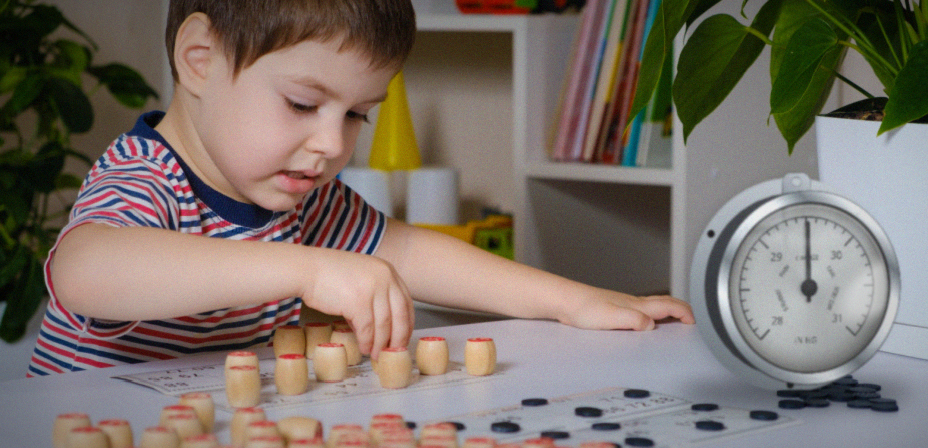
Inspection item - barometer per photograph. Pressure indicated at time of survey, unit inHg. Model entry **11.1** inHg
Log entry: **29.5** inHg
